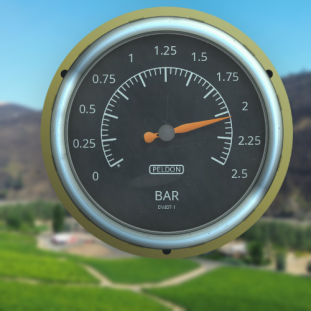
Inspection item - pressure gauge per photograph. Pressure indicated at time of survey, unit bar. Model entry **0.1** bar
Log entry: **2.05** bar
